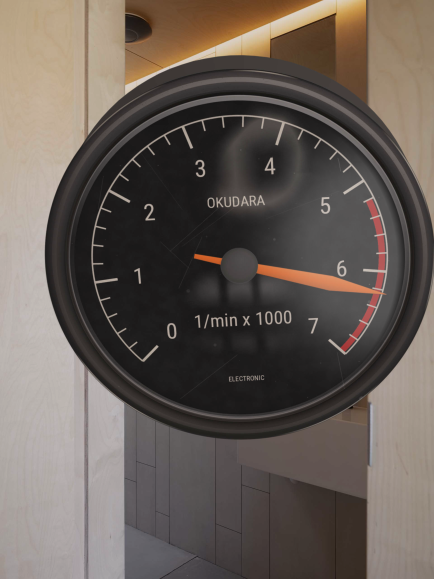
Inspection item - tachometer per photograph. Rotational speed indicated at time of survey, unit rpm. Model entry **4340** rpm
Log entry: **6200** rpm
